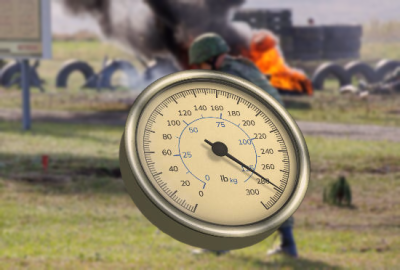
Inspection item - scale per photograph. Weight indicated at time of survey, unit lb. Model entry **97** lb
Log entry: **280** lb
